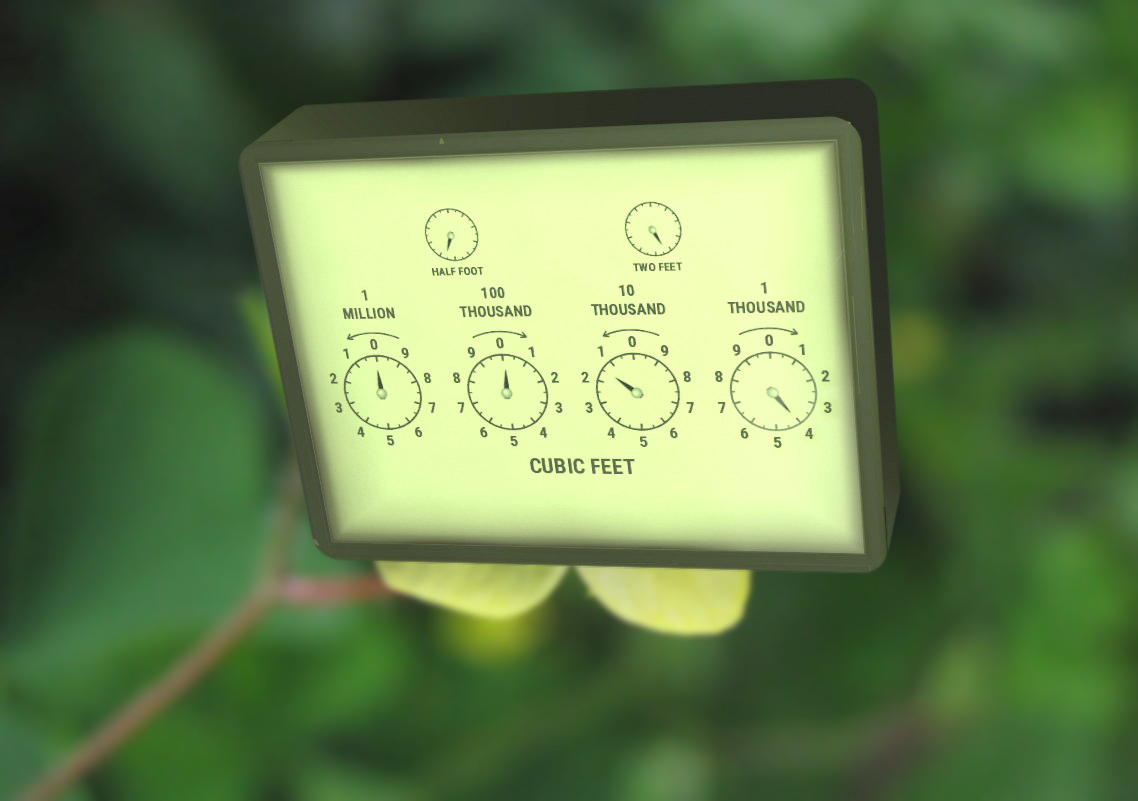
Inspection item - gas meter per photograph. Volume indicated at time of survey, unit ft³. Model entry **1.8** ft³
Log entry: **1400** ft³
